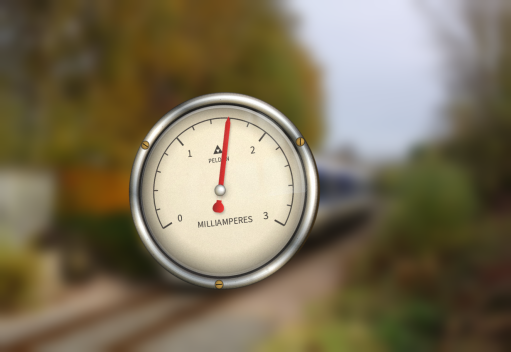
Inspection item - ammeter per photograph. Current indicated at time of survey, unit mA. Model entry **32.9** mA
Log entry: **1.6** mA
